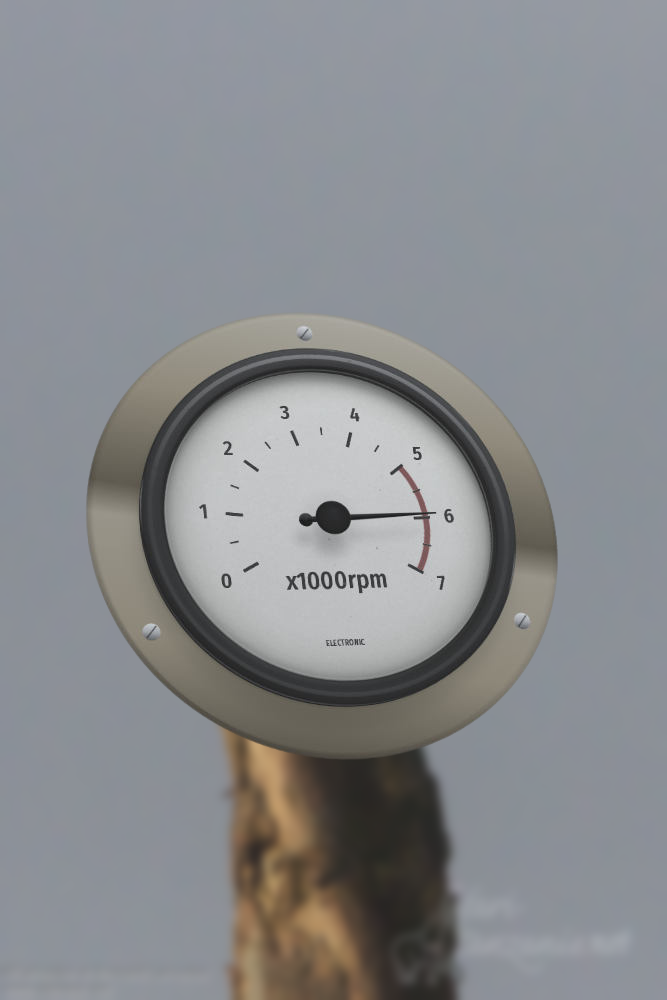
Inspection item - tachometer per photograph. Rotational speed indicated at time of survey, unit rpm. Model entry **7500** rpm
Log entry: **6000** rpm
